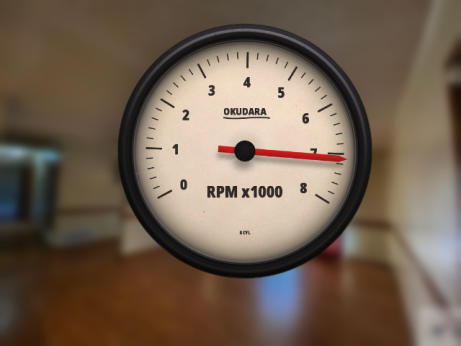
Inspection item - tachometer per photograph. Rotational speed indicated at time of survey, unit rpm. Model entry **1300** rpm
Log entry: **7100** rpm
